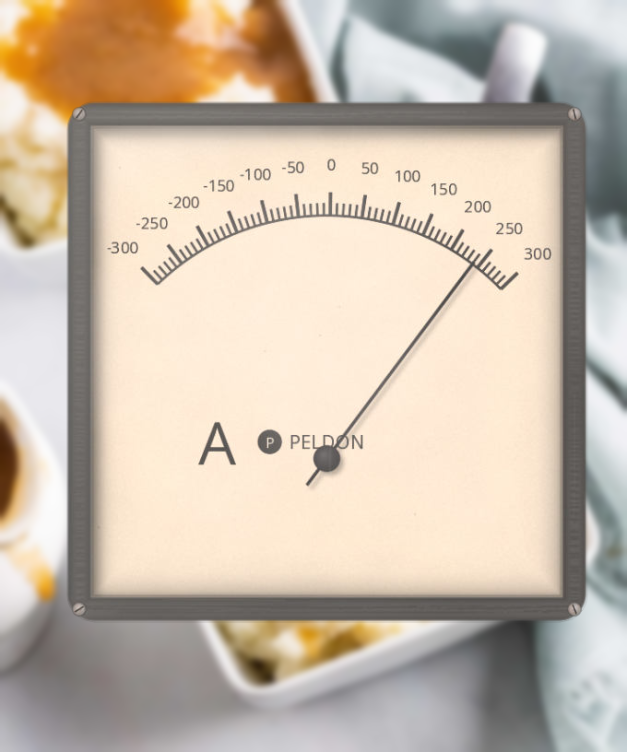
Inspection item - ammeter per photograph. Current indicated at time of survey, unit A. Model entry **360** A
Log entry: **240** A
